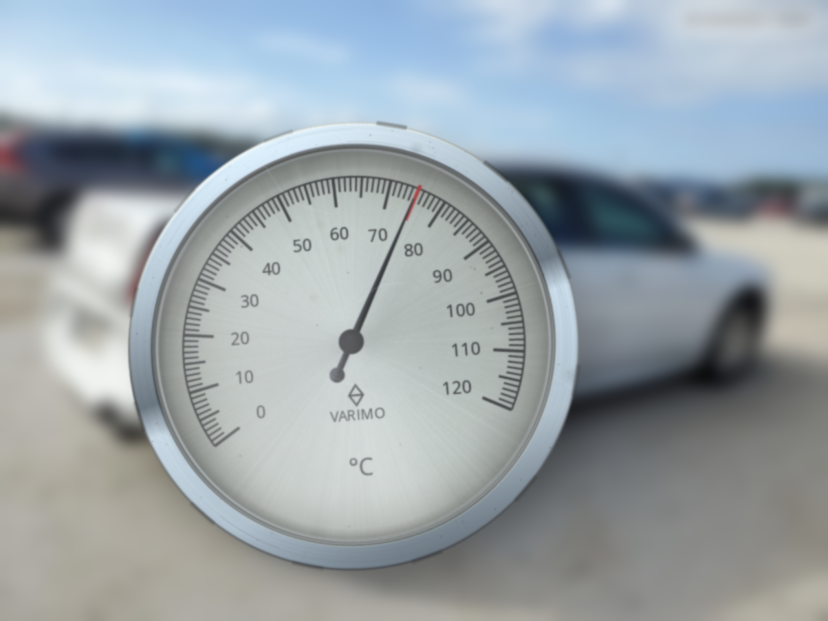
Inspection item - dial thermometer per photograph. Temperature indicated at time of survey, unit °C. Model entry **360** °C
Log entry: **75** °C
